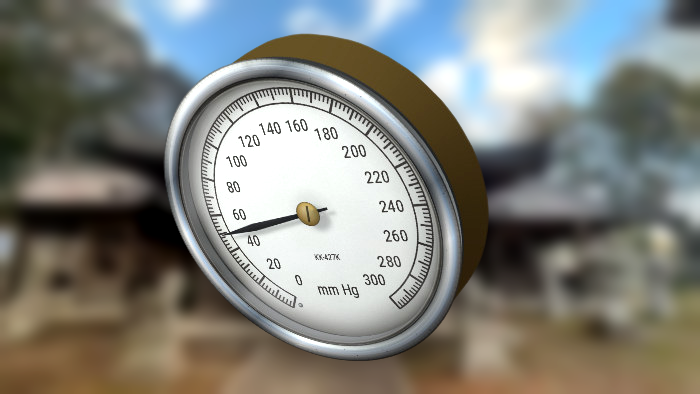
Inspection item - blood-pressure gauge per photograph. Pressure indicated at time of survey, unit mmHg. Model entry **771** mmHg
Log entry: **50** mmHg
